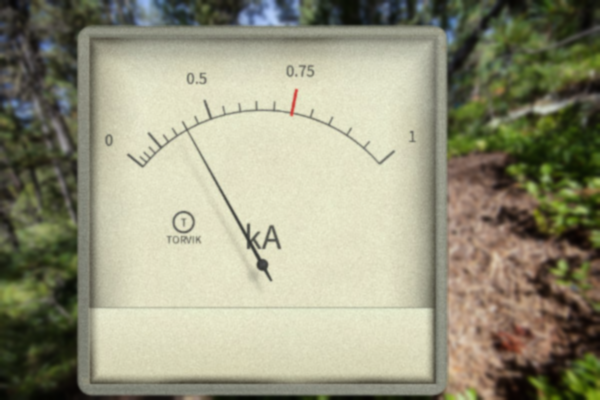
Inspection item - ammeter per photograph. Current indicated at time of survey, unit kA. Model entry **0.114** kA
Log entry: **0.4** kA
